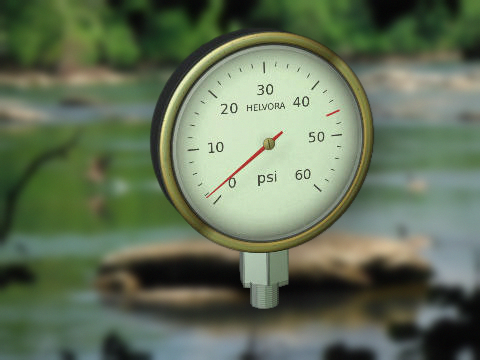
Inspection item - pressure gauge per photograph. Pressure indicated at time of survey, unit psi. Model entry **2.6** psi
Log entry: **2** psi
